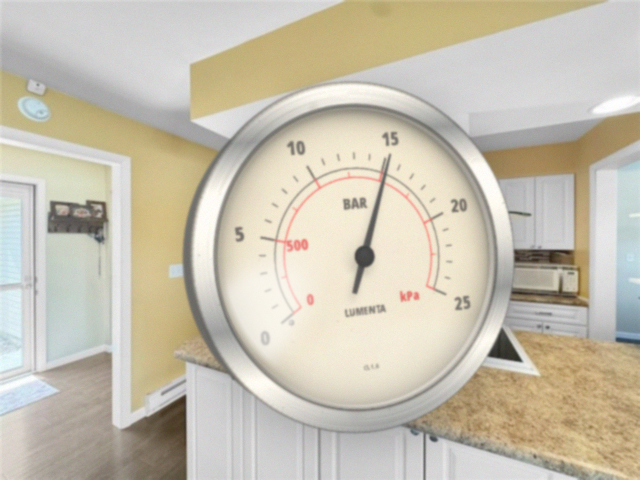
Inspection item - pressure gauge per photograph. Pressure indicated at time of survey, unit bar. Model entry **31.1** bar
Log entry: **15** bar
